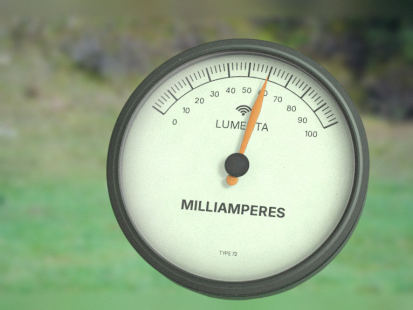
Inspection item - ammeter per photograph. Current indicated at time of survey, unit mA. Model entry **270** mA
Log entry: **60** mA
